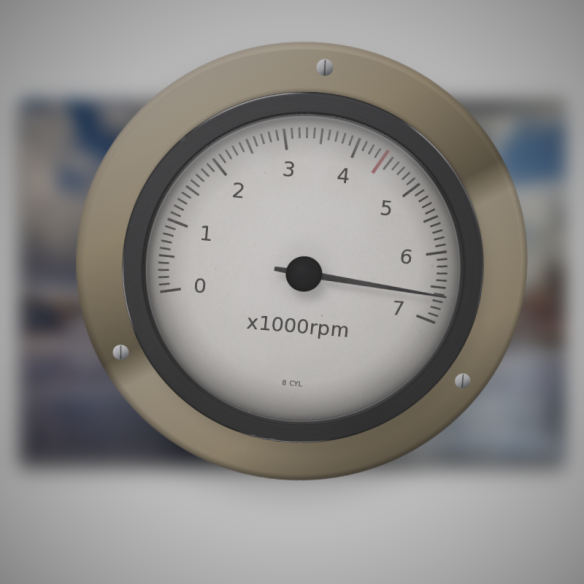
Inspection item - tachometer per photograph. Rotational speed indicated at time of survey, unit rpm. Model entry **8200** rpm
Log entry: **6600** rpm
